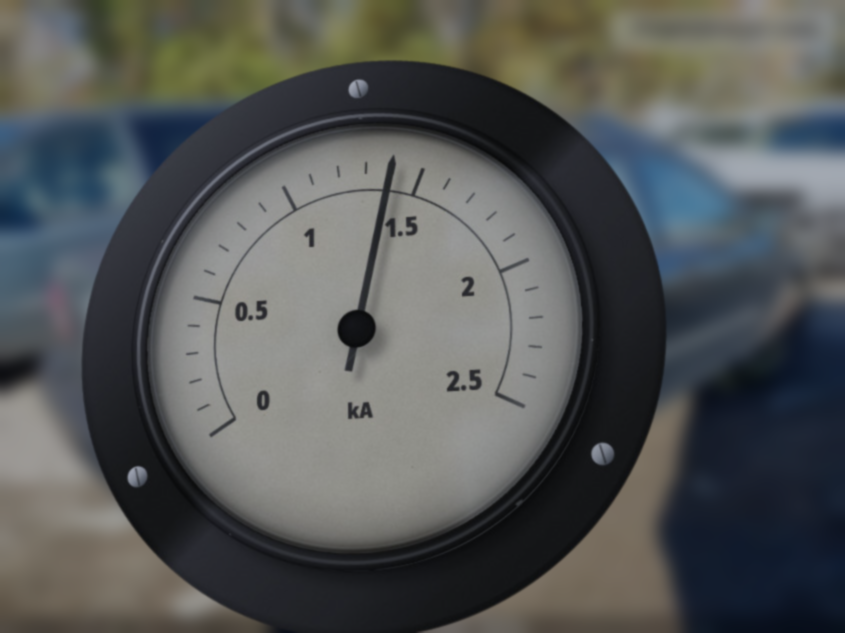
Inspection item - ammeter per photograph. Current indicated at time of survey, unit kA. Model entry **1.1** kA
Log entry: **1.4** kA
